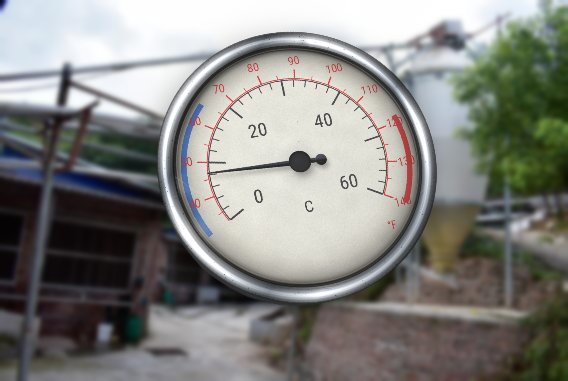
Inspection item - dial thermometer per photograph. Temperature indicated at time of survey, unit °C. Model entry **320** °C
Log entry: **8** °C
